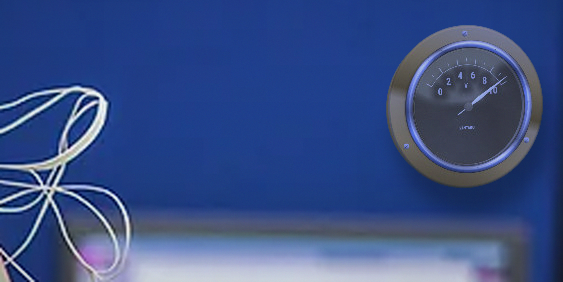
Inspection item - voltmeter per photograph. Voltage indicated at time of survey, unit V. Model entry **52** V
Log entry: **9.5** V
